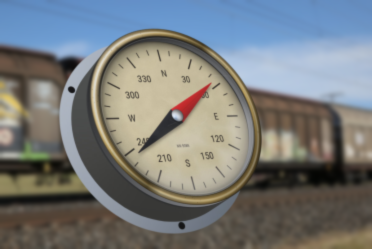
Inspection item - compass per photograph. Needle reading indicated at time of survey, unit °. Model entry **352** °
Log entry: **55** °
